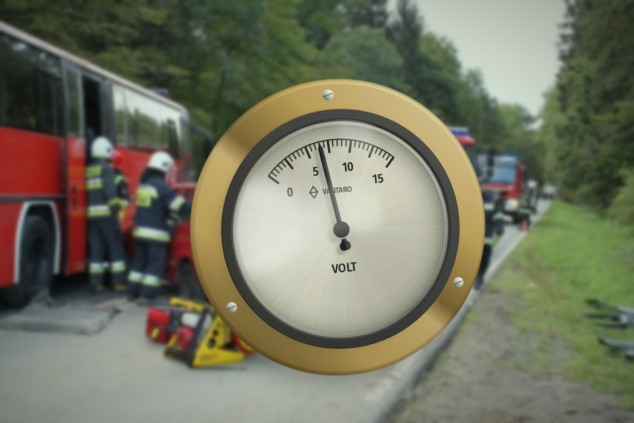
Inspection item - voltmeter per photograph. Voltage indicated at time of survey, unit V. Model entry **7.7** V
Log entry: **6.5** V
